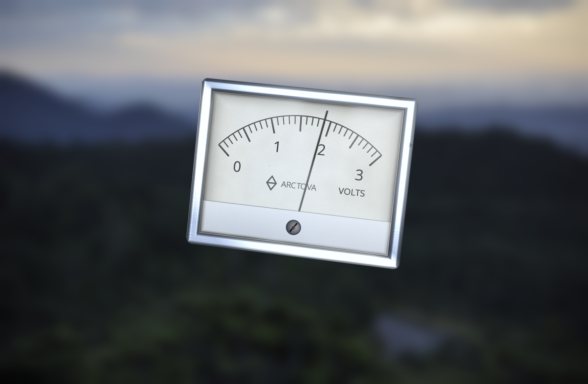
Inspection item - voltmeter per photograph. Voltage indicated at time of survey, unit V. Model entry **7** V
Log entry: **1.9** V
